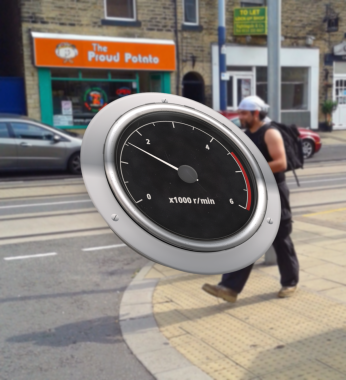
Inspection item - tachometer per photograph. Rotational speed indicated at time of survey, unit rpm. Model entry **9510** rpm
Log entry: **1500** rpm
